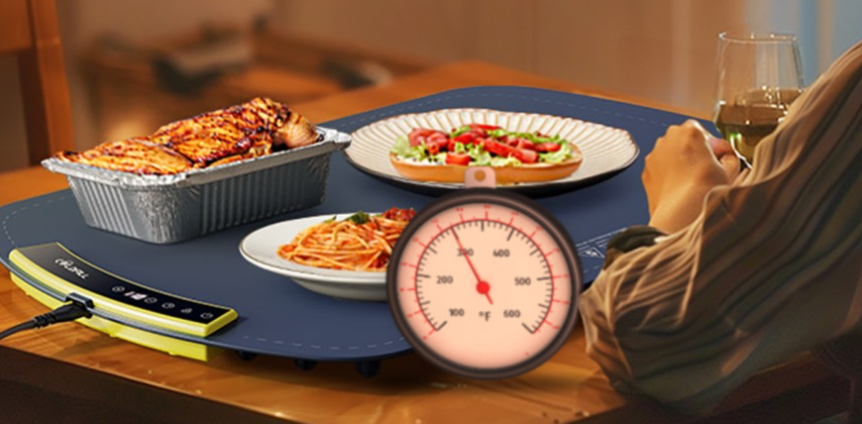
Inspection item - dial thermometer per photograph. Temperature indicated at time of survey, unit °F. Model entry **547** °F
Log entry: **300** °F
